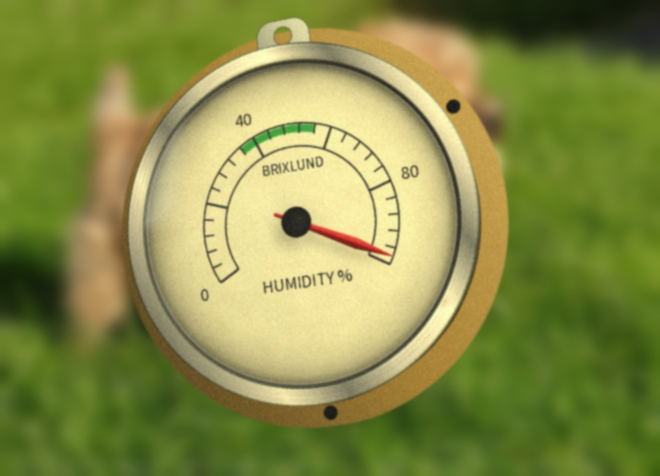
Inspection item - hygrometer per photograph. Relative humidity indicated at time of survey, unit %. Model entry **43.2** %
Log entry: **98** %
